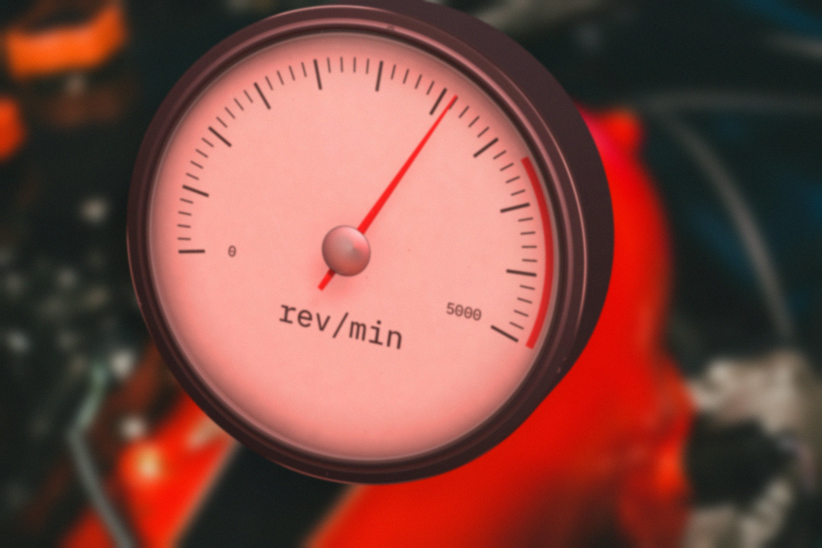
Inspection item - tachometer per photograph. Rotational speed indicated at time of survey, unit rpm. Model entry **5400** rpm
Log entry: **3100** rpm
